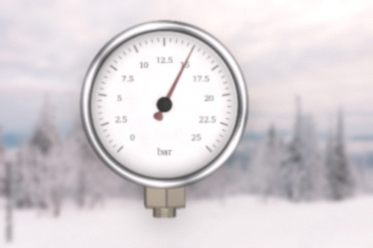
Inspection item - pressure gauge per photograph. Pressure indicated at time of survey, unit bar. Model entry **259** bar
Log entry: **15** bar
